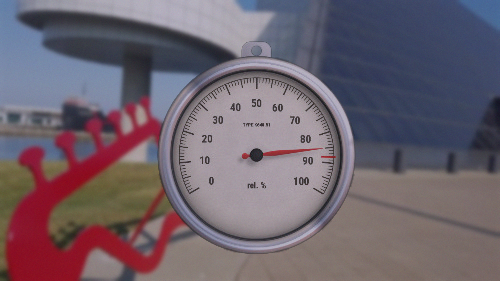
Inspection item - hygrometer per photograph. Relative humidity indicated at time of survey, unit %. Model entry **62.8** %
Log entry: **85** %
